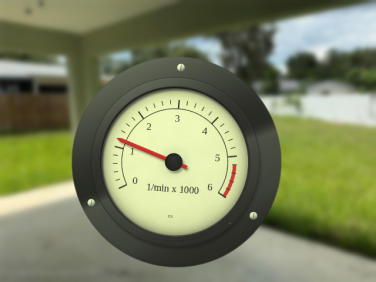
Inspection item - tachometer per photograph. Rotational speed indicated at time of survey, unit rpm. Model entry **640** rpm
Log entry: **1200** rpm
